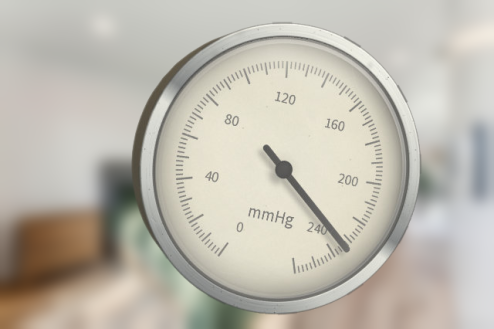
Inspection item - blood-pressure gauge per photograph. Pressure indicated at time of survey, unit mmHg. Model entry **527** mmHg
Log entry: **234** mmHg
